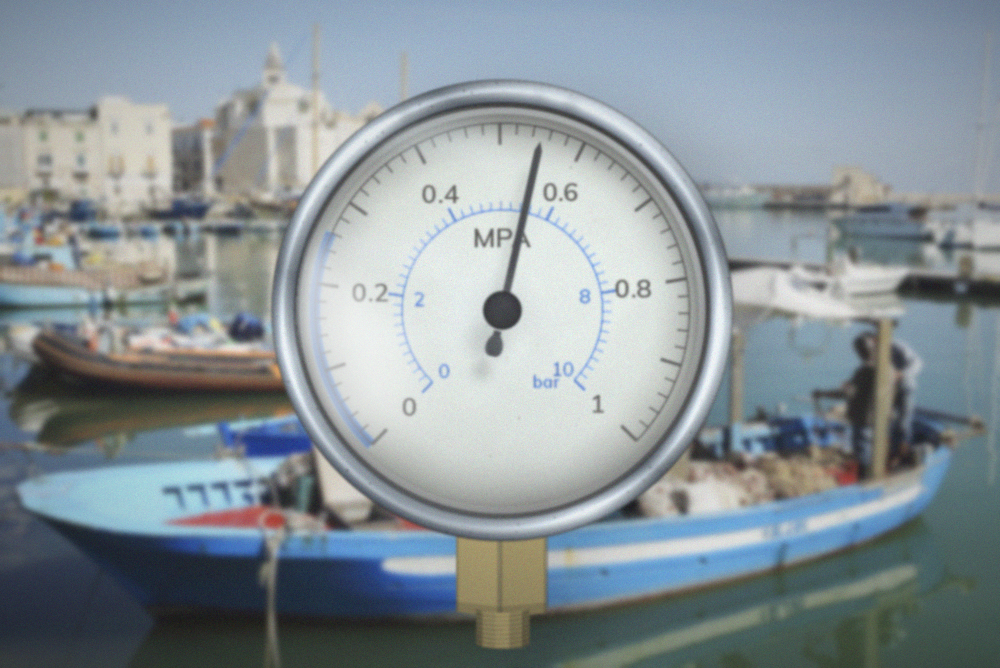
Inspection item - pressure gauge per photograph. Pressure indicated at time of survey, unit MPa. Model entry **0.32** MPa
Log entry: **0.55** MPa
